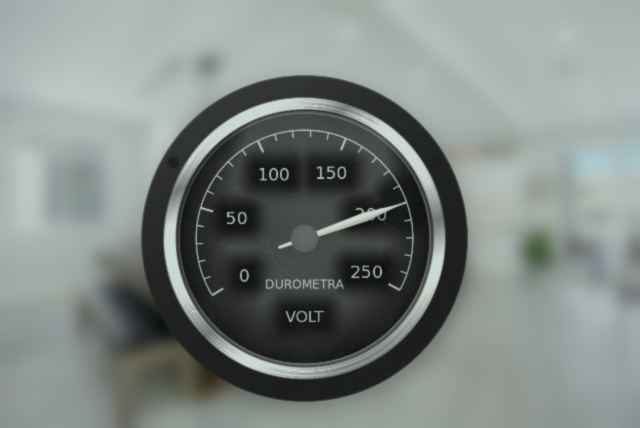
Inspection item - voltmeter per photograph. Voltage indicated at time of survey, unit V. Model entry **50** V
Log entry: **200** V
